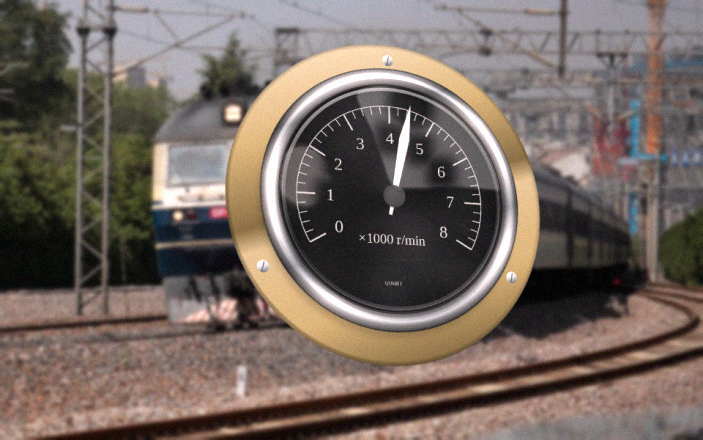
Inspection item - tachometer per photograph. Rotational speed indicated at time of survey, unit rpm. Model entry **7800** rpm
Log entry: **4400** rpm
